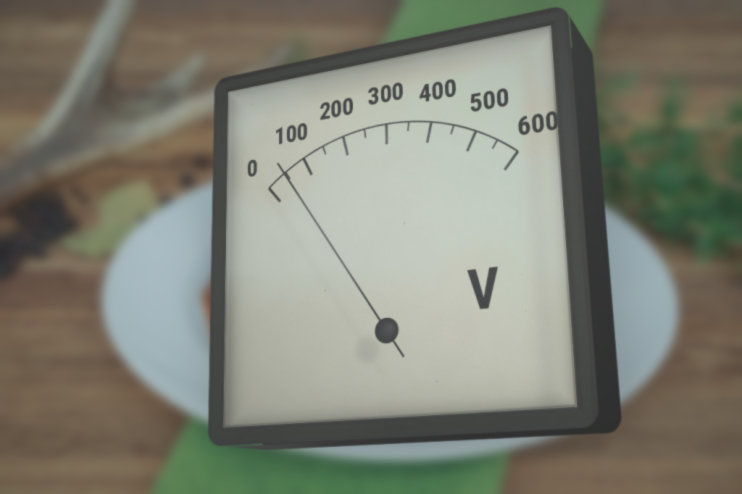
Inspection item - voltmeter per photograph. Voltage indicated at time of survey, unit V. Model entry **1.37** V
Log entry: **50** V
